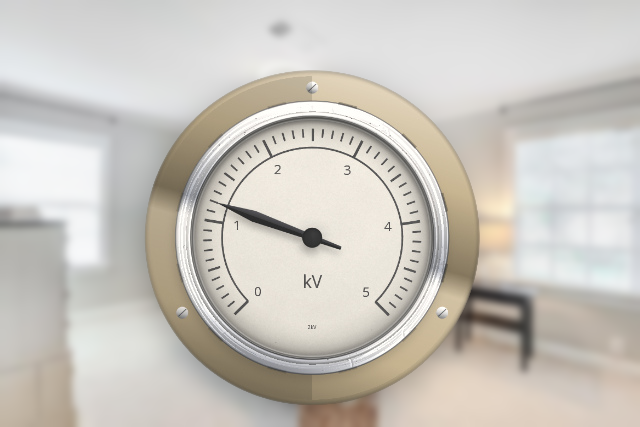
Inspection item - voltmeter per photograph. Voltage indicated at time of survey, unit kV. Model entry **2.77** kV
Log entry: **1.2** kV
